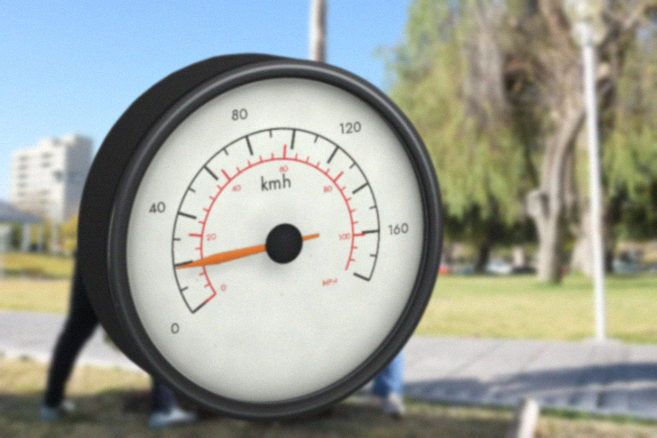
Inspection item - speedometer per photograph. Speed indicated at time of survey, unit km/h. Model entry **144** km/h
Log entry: **20** km/h
